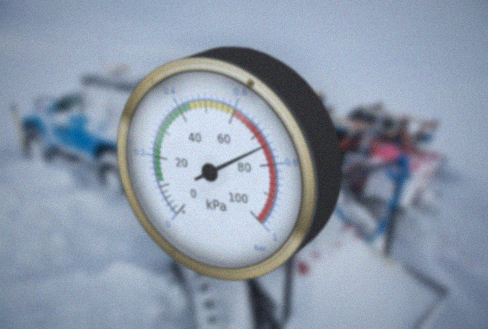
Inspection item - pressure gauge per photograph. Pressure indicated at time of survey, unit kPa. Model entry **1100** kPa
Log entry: **74** kPa
